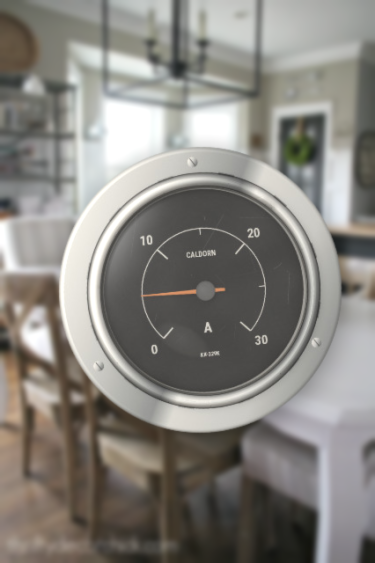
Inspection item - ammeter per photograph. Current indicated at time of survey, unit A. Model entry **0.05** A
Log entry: **5** A
